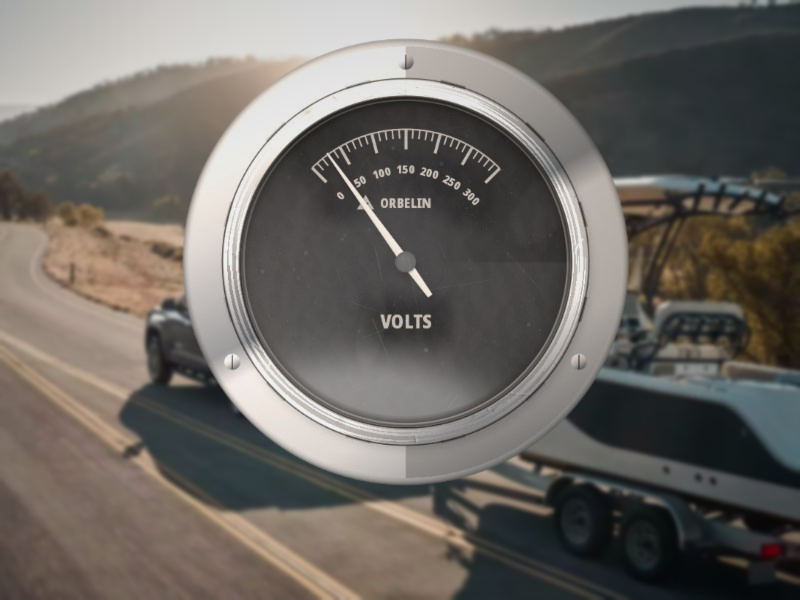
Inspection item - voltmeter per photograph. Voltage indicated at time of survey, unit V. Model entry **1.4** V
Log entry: **30** V
